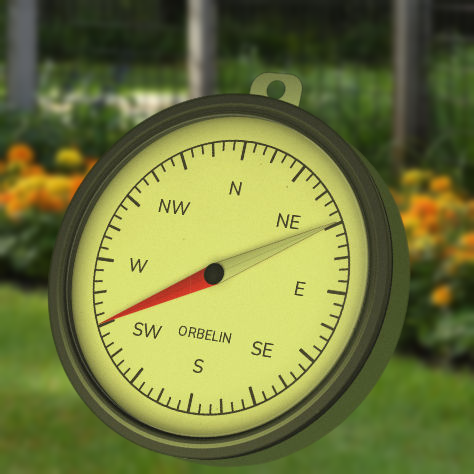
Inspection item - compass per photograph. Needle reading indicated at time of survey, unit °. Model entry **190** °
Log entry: **240** °
